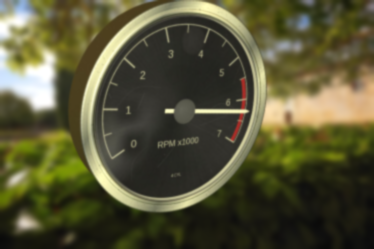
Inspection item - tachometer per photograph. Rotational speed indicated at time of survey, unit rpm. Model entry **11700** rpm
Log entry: **6250** rpm
